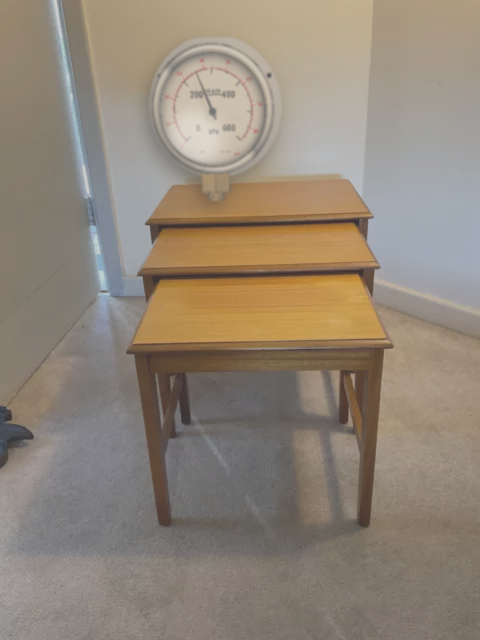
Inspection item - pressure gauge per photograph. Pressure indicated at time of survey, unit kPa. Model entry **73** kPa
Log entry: **250** kPa
